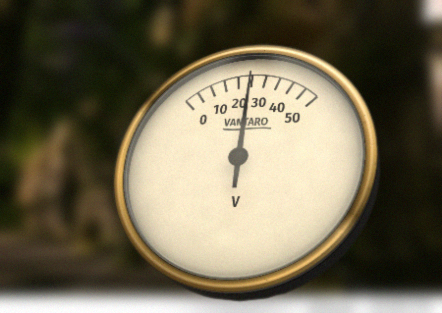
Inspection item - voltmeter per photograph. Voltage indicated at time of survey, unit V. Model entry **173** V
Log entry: **25** V
